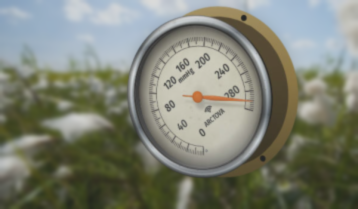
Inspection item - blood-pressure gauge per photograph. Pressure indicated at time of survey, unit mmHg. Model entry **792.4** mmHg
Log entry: **290** mmHg
